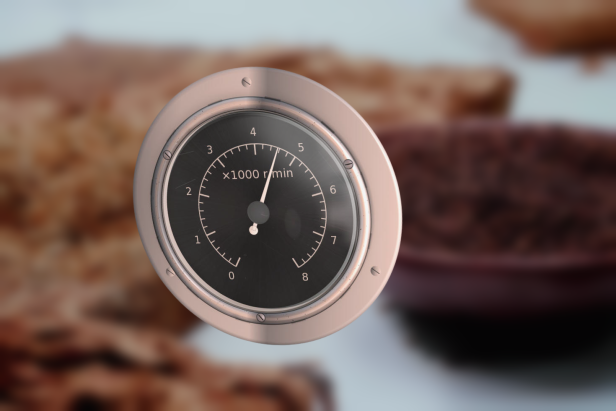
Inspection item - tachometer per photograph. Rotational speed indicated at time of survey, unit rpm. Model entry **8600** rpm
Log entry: **4600** rpm
